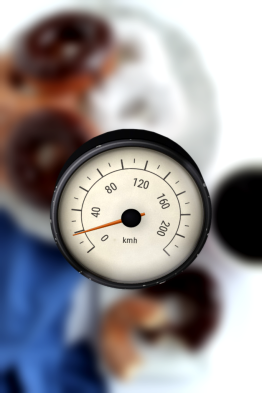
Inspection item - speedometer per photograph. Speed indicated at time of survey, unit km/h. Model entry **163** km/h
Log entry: **20** km/h
